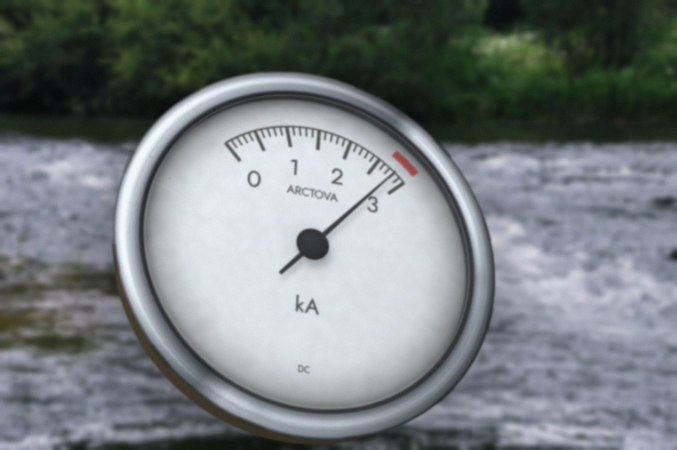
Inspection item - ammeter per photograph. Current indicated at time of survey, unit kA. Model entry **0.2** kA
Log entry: **2.8** kA
